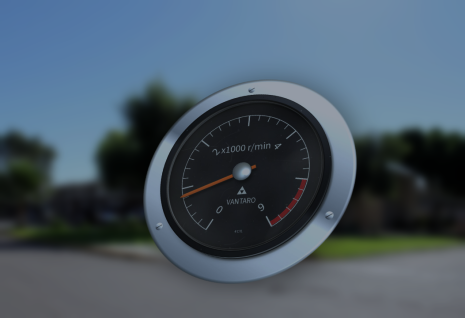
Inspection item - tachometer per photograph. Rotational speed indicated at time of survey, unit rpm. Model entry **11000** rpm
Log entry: **800** rpm
